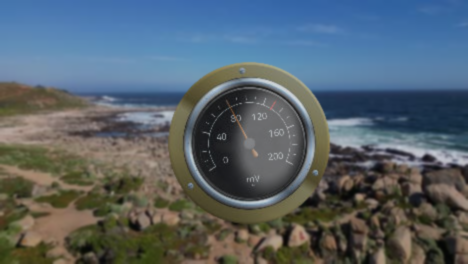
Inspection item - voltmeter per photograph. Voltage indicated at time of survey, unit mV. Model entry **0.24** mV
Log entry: **80** mV
